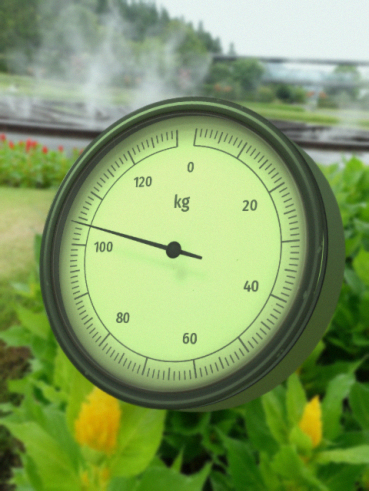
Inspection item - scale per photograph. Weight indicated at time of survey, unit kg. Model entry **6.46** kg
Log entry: **104** kg
